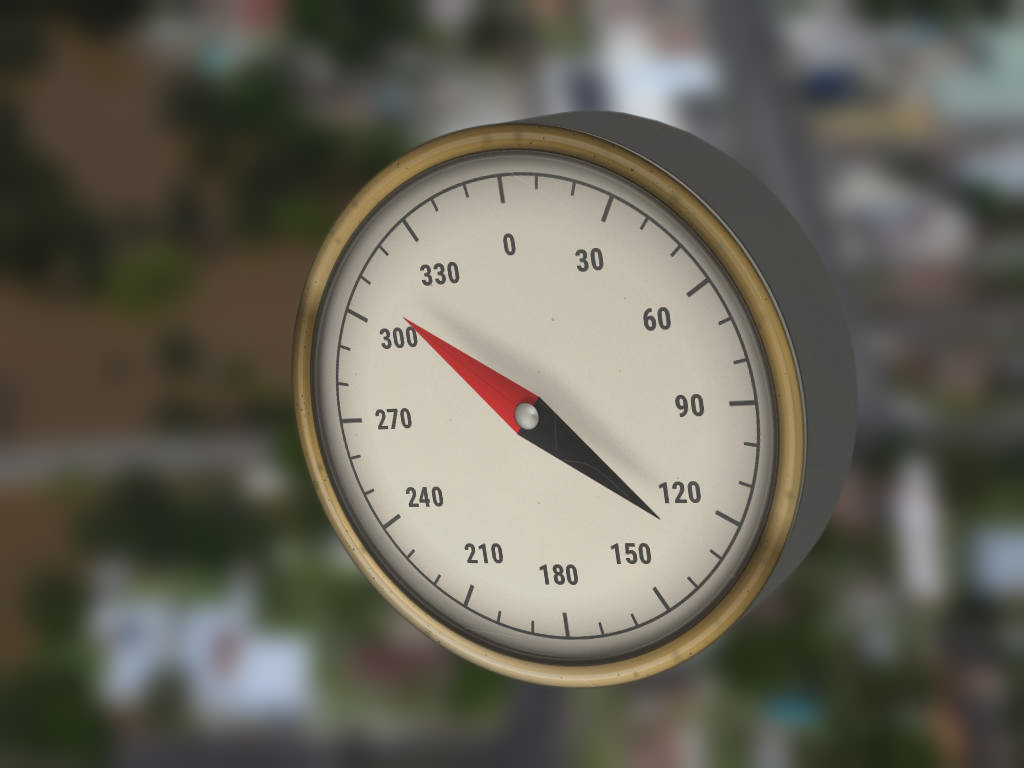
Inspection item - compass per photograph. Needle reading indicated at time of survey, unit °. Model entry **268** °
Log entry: **310** °
